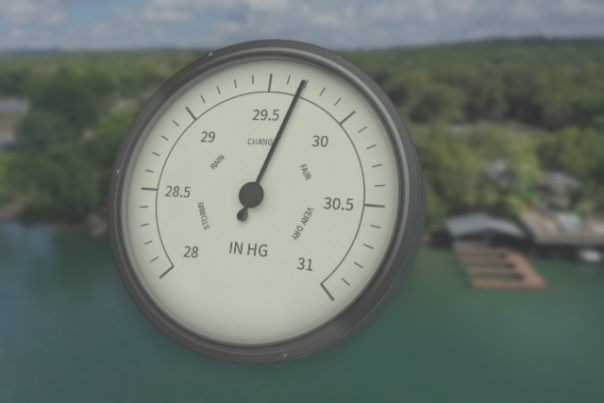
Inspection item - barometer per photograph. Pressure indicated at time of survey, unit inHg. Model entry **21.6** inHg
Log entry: **29.7** inHg
